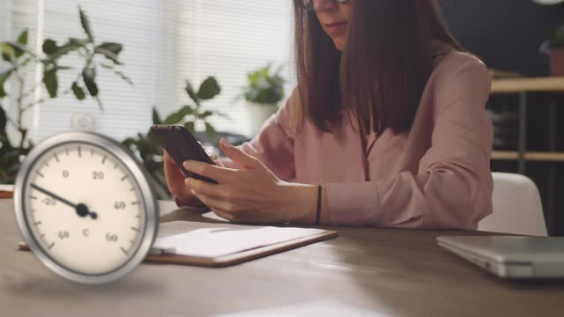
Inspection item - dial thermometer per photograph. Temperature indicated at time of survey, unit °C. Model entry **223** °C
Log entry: **-15** °C
